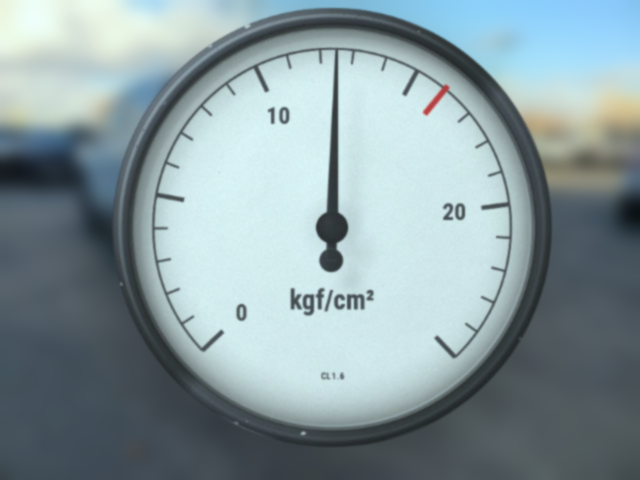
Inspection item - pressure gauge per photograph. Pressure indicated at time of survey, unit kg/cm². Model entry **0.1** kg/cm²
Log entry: **12.5** kg/cm²
